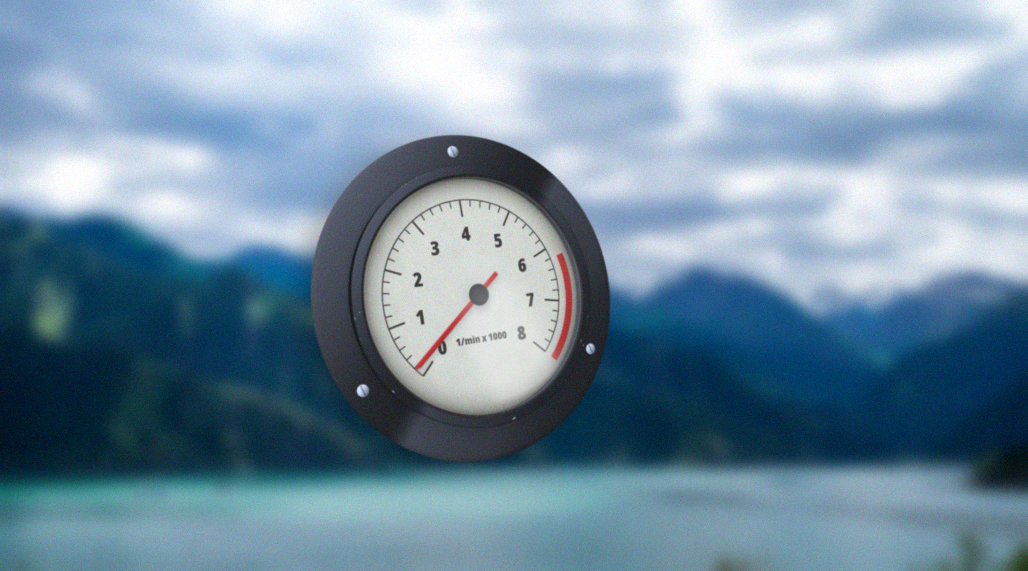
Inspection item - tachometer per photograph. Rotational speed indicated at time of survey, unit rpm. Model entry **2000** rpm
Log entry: **200** rpm
